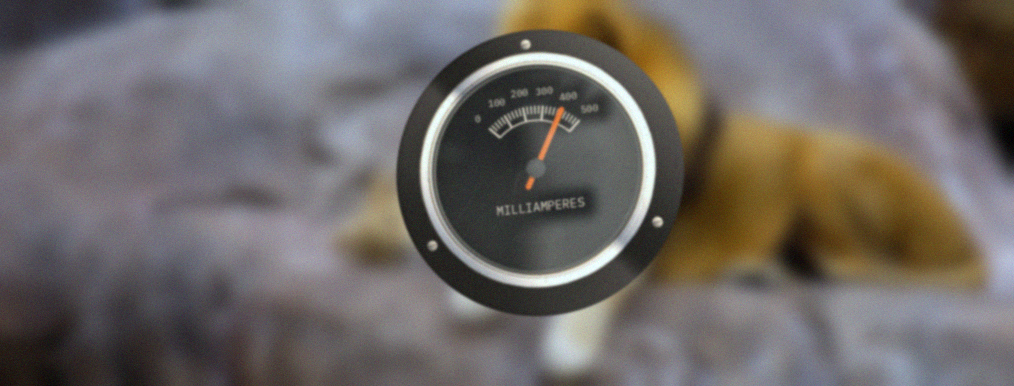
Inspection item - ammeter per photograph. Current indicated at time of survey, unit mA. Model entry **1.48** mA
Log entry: **400** mA
